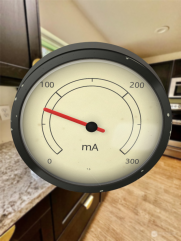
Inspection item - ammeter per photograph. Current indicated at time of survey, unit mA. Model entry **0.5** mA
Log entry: **75** mA
